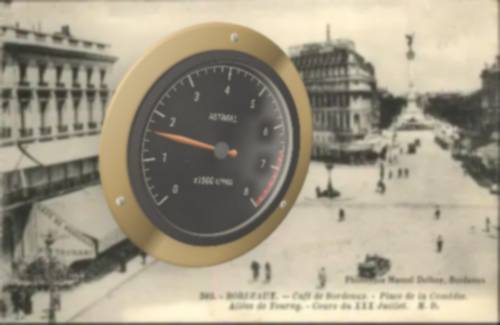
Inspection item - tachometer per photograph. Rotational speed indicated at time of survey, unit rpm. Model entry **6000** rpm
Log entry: **1600** rpm
